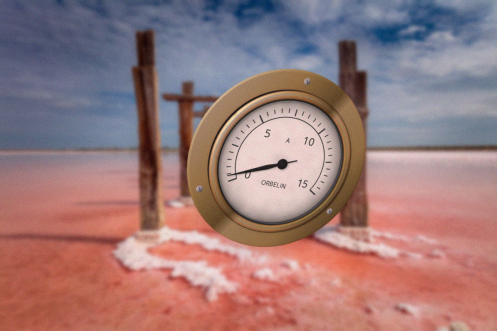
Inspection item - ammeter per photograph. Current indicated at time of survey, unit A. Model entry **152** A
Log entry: **0.5** A
